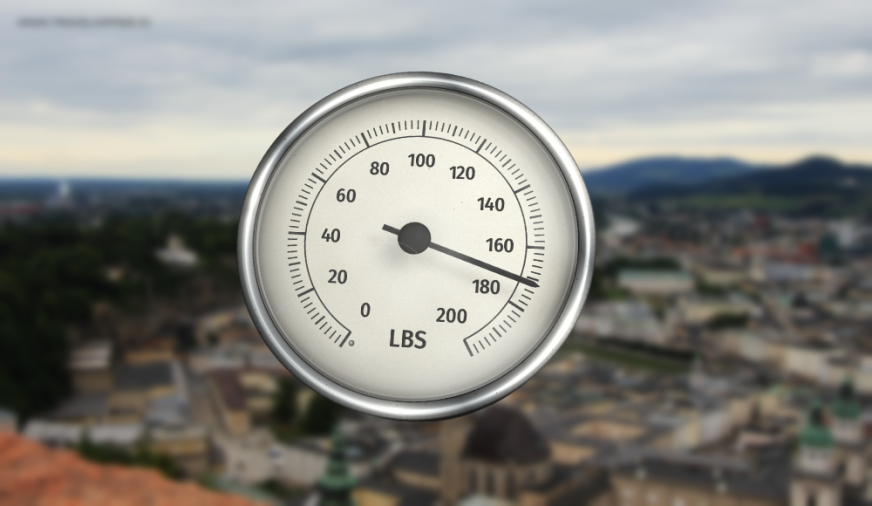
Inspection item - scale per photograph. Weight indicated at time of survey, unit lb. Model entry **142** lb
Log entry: **172** lb
